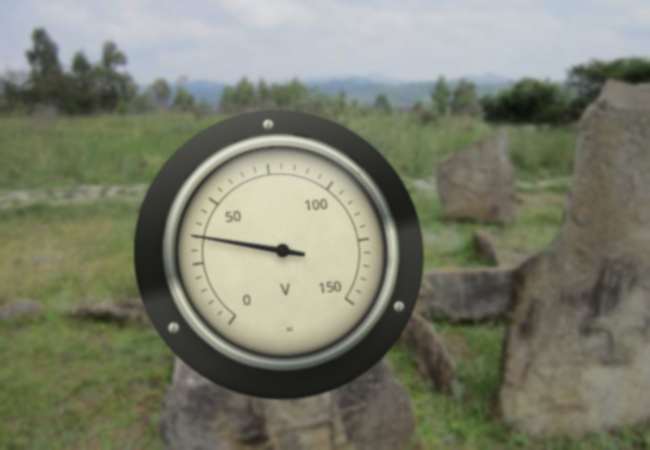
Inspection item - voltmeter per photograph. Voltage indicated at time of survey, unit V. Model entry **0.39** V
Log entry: **35** V
